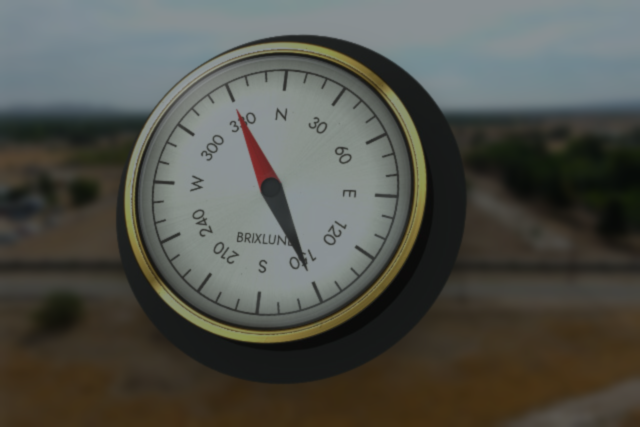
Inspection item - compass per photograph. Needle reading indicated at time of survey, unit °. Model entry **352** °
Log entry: **330** °
